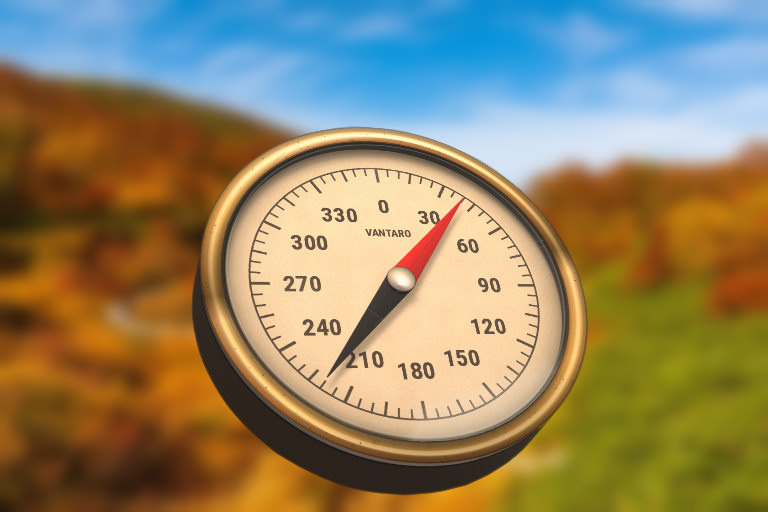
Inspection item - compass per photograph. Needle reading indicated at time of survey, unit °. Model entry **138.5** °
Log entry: **40** °
